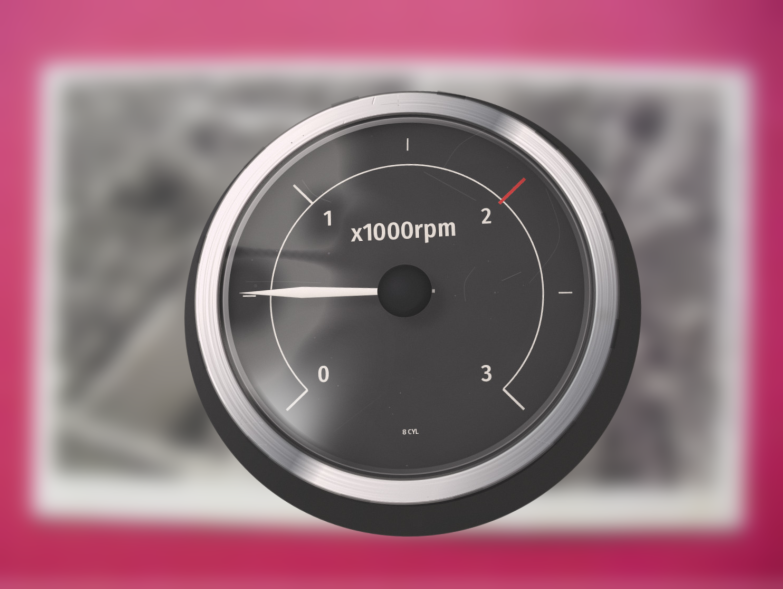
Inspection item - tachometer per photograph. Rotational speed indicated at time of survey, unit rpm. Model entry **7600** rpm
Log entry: **500** rpm
